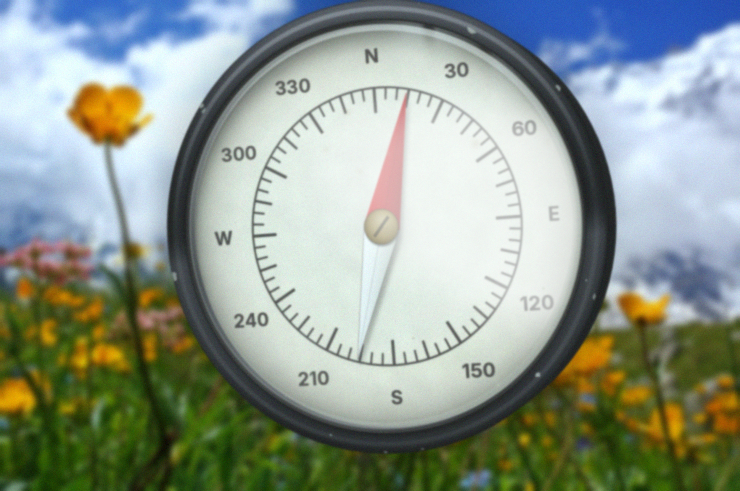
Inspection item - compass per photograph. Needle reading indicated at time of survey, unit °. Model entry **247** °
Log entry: **15** °
